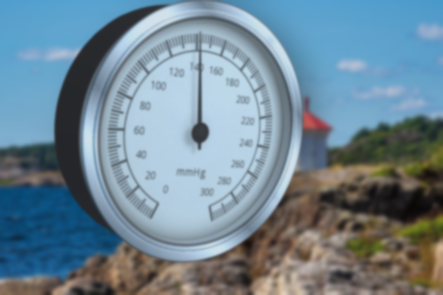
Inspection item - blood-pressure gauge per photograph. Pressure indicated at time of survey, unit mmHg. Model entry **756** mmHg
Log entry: **140** mmHg
